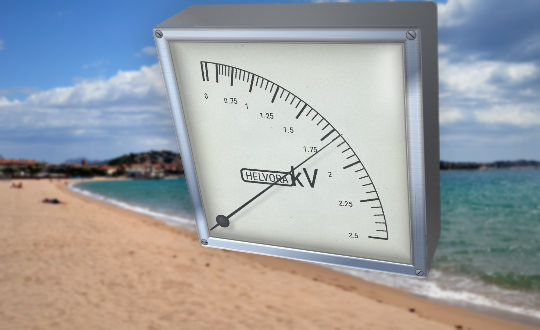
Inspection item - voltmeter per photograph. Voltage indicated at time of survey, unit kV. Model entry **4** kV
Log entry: **1.8** kV
